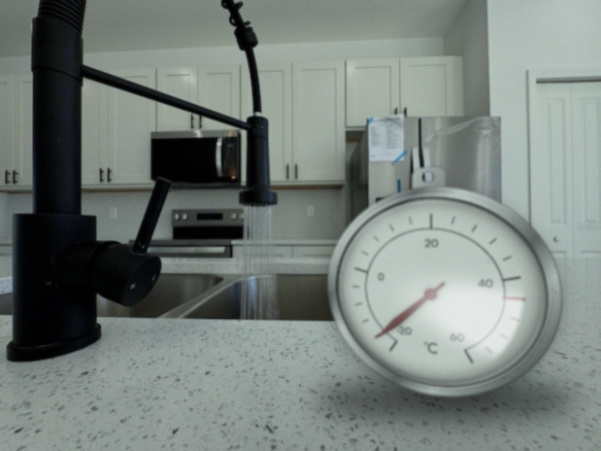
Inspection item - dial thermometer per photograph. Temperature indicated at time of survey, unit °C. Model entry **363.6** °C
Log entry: **-16** °C
